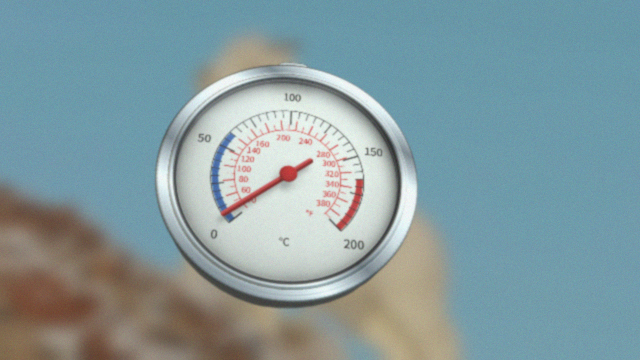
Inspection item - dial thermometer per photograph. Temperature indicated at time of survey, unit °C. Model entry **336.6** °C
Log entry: **5** °C
